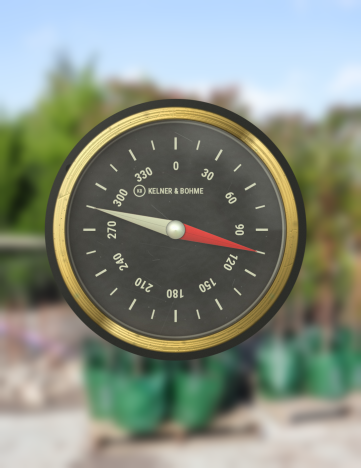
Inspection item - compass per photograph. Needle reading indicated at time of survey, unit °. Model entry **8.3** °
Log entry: **105** °
